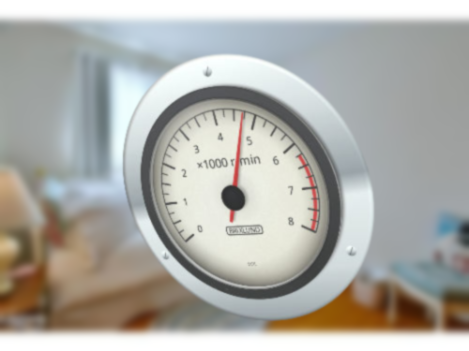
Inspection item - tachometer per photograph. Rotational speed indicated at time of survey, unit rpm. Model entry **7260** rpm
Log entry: **4750** rpm
